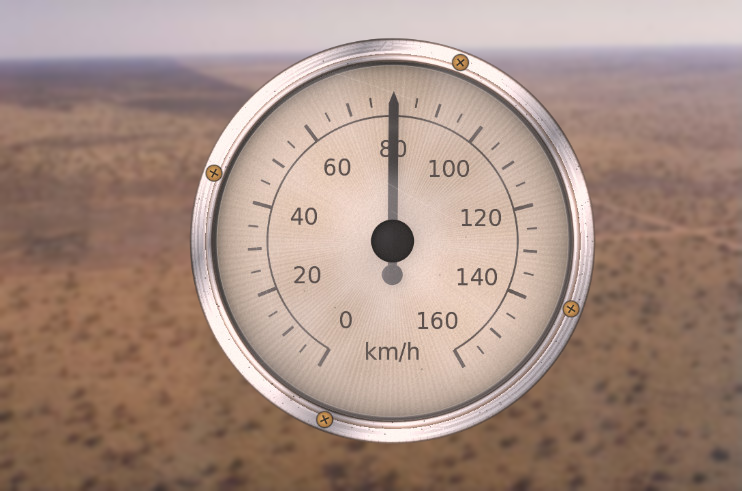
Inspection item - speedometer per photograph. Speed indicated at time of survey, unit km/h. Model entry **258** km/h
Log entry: **80** km/h
